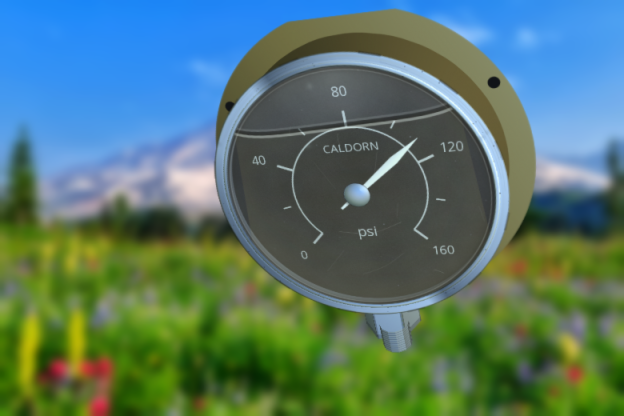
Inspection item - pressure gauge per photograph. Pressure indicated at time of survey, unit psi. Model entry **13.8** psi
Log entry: **110** psi
